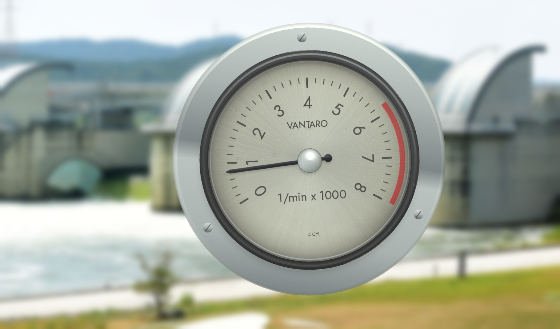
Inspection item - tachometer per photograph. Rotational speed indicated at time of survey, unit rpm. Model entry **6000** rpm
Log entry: **800** rpm
